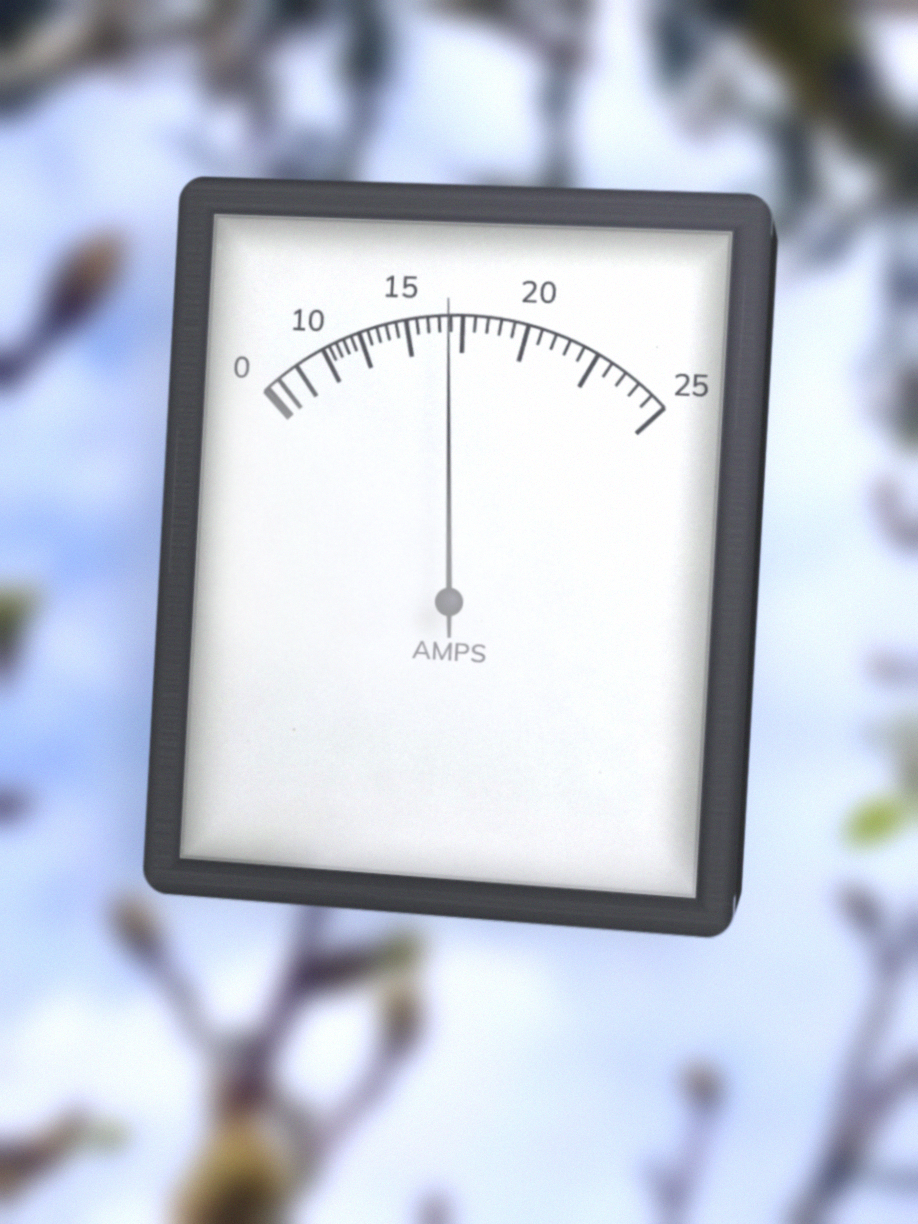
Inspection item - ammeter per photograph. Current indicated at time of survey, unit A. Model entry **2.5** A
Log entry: **17** A
